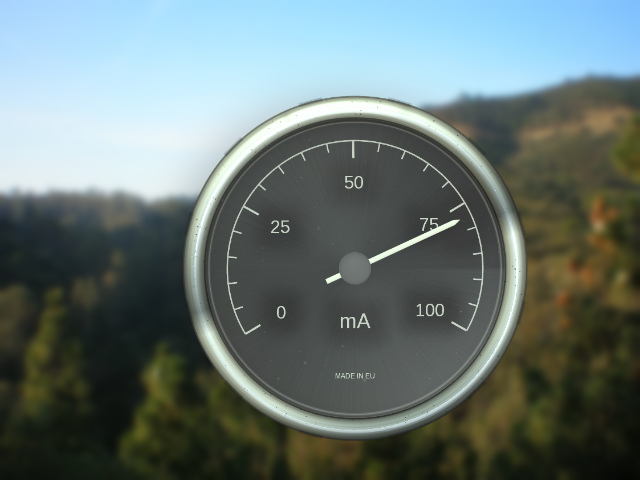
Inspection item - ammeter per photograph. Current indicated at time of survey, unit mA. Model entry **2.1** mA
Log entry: **77.5** mA
